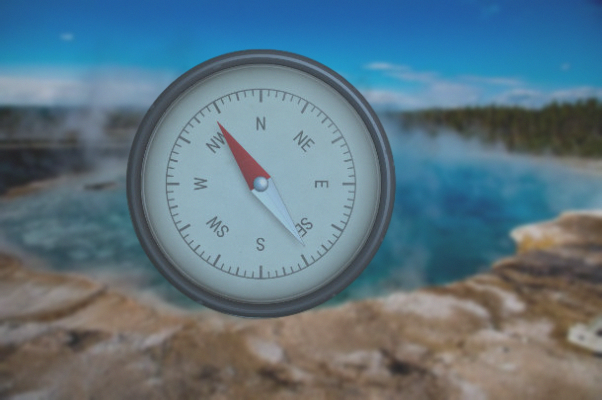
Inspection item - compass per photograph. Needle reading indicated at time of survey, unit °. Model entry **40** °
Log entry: **325** °
